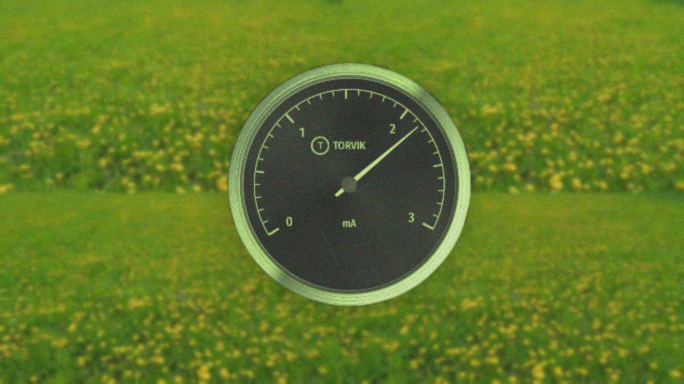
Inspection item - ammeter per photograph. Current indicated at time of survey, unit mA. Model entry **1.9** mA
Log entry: **2.15** mA
